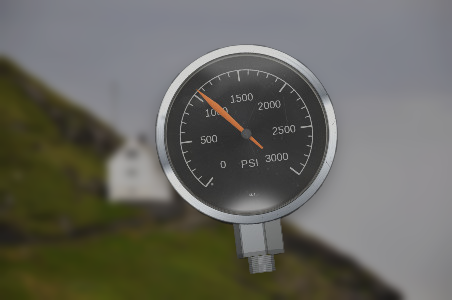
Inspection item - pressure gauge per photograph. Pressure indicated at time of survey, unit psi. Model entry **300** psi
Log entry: **1050** psi
